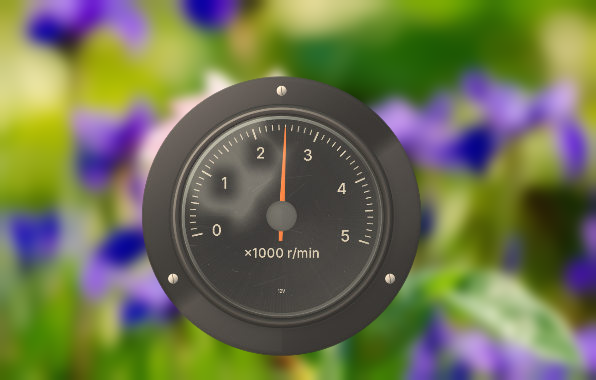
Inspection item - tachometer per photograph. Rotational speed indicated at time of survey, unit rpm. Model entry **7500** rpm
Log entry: **2500** rpm
